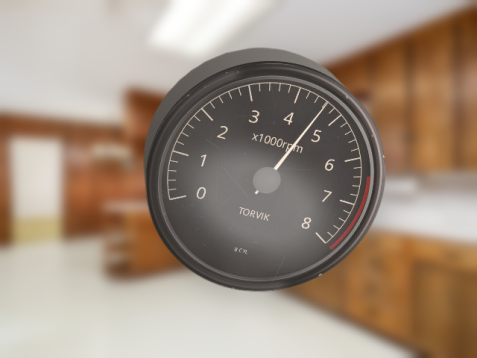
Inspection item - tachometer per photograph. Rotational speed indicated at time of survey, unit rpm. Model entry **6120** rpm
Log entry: **4600** rpm
